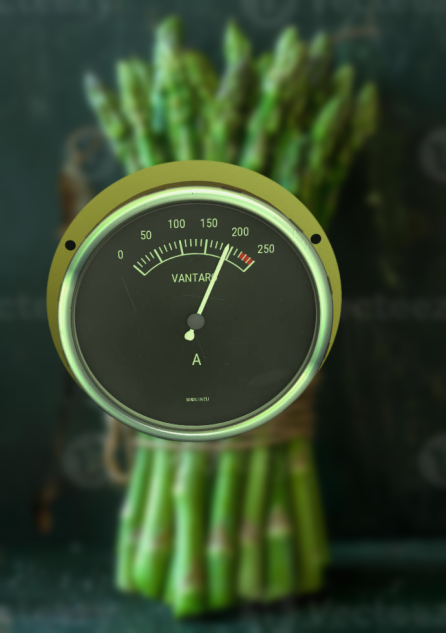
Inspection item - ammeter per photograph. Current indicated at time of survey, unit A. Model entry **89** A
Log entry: **190** A
